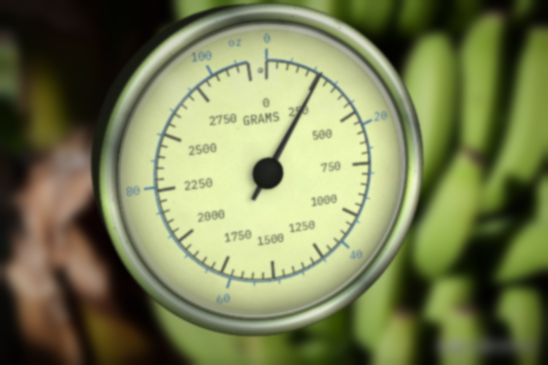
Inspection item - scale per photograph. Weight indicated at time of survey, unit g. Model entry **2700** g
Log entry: **250** g
